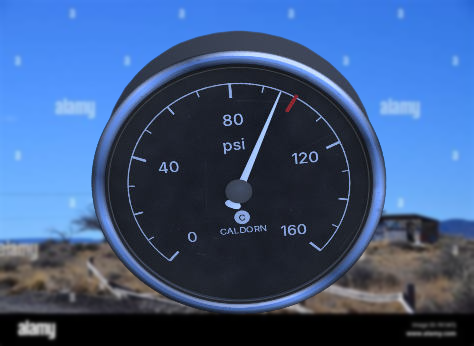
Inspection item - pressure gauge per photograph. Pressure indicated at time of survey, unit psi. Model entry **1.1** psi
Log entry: **95** psi
